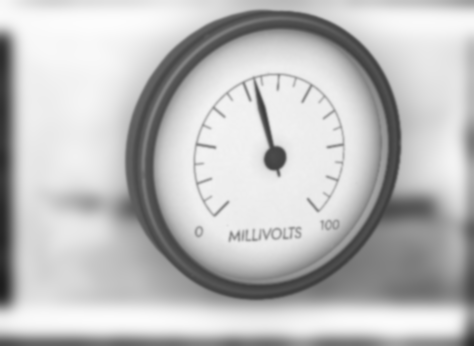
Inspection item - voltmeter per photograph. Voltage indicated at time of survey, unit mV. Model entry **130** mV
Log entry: **42.5** mV
